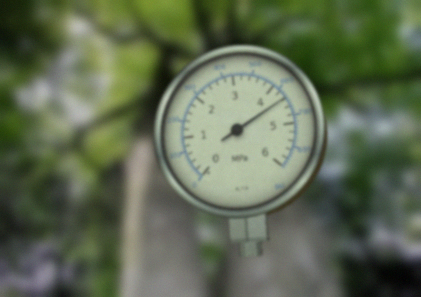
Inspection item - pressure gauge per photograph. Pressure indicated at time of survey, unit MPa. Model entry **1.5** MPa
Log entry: **4.4** MPa
